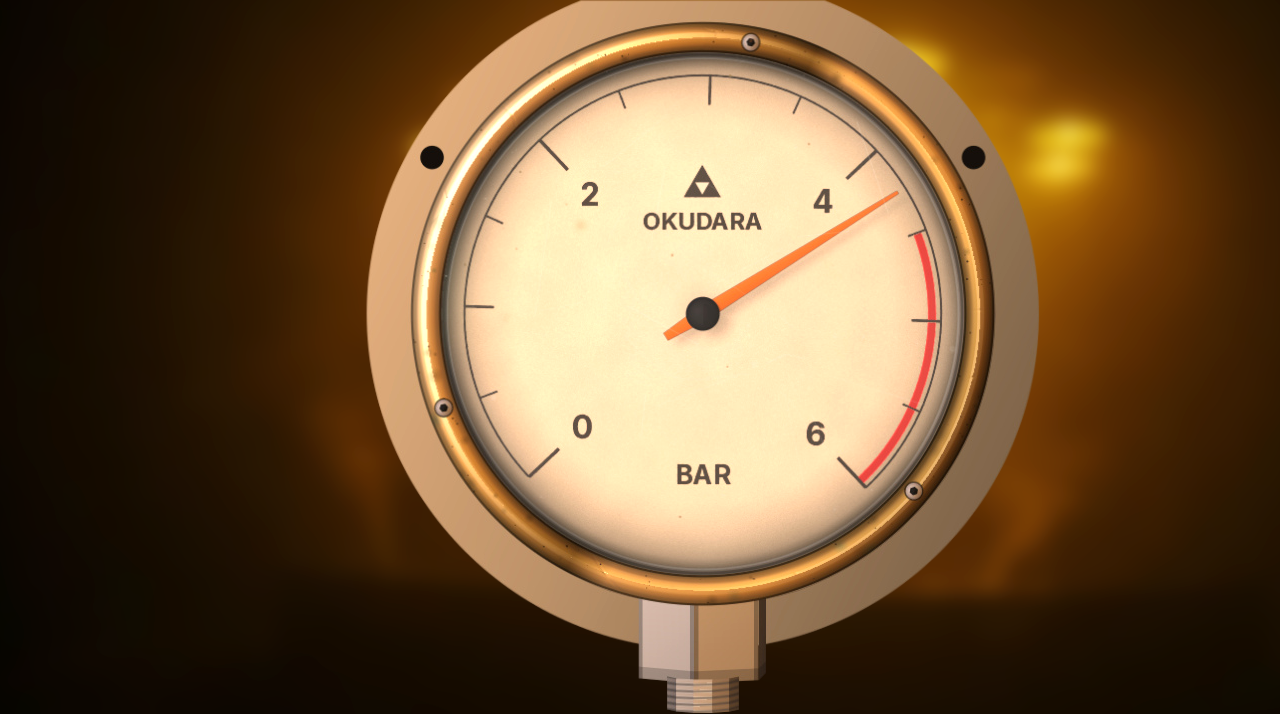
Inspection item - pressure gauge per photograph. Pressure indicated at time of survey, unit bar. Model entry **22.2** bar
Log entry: **4.25** bar
